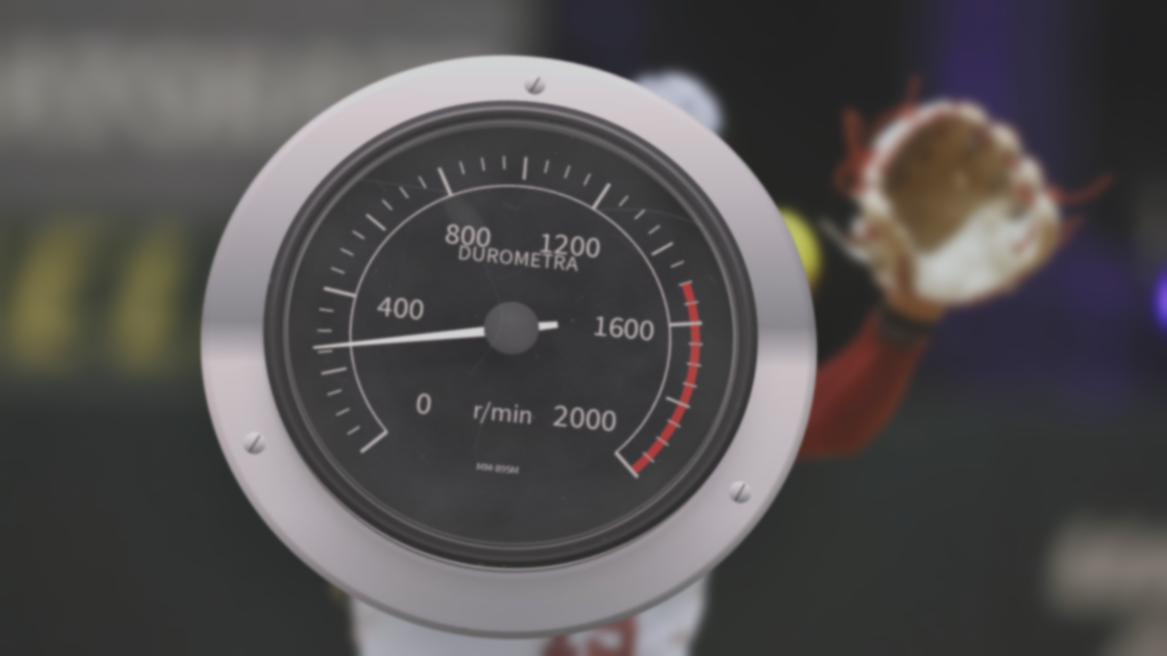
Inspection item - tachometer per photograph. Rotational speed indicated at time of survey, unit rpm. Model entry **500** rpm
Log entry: **250** rpm
